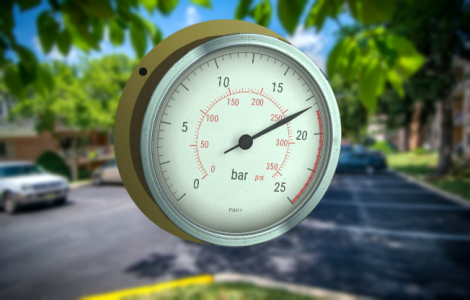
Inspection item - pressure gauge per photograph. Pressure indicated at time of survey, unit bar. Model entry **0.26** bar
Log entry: **18** bar
